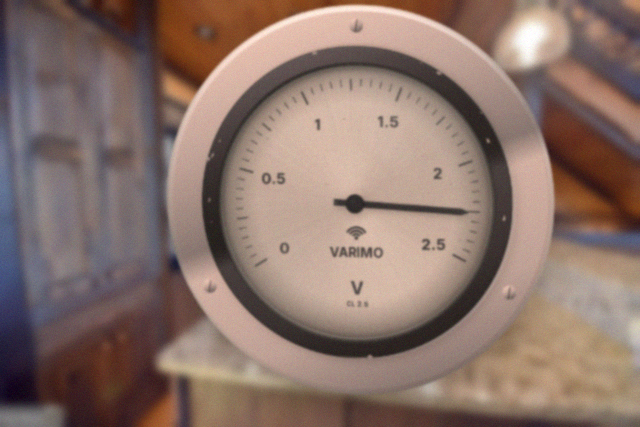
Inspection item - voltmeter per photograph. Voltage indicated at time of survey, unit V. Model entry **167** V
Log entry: **2.25** V
